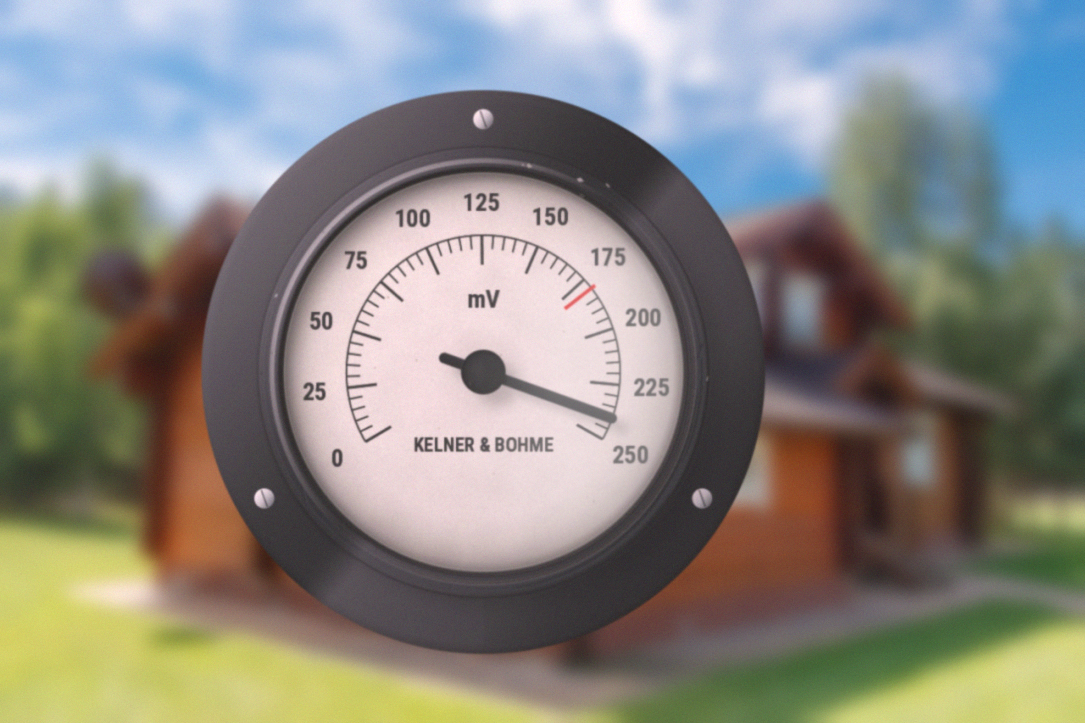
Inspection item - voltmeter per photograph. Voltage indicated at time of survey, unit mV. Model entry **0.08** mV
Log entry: **240** mV
